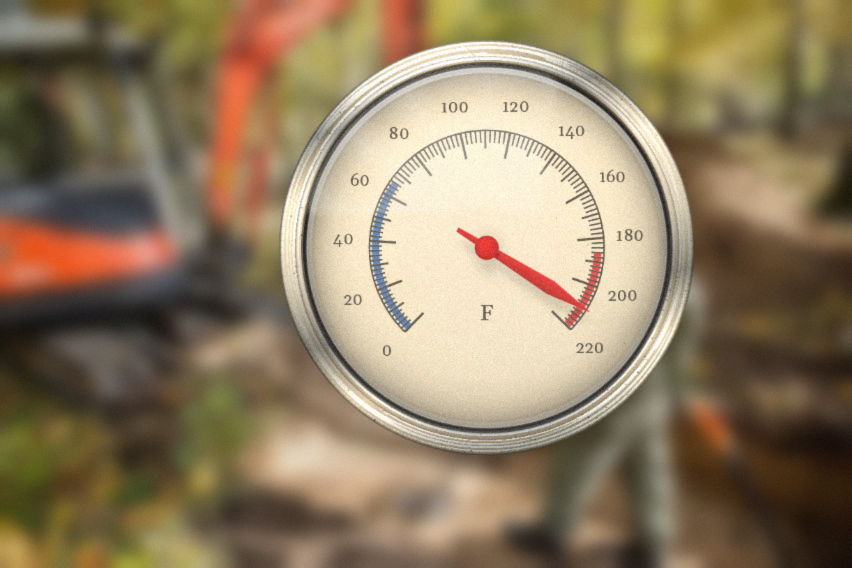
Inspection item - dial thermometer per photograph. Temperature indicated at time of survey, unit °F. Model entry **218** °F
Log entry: **210** °F
